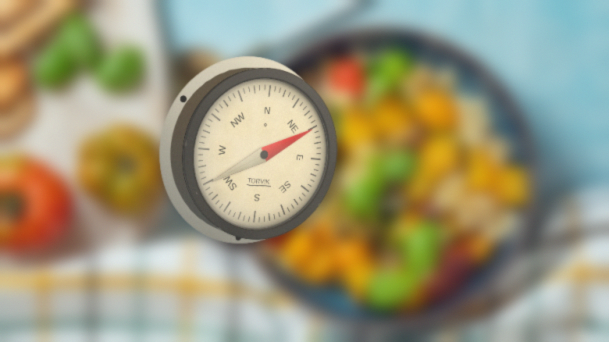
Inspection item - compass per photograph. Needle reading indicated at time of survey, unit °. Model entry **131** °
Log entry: **60** °
